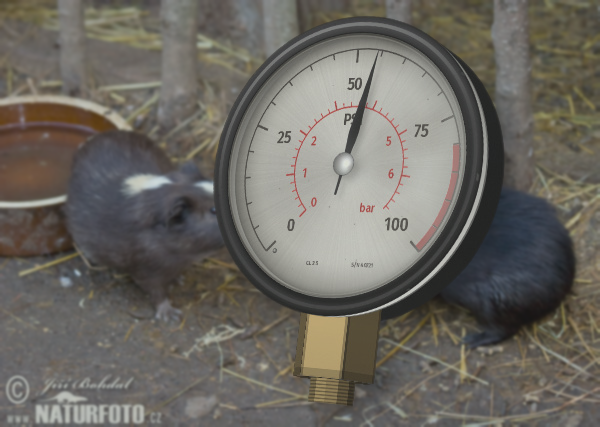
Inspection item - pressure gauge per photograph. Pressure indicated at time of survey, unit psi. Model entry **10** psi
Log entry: **55** psi
